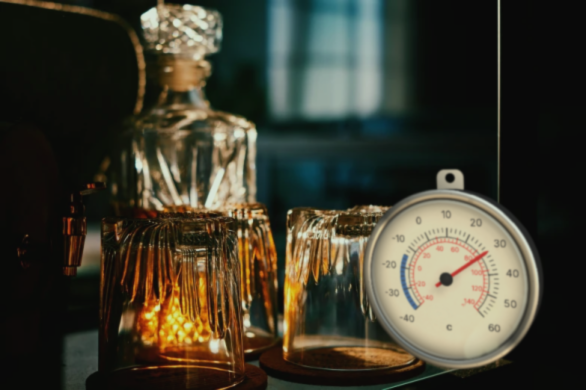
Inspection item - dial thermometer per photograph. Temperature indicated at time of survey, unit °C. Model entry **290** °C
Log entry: **30** °C
